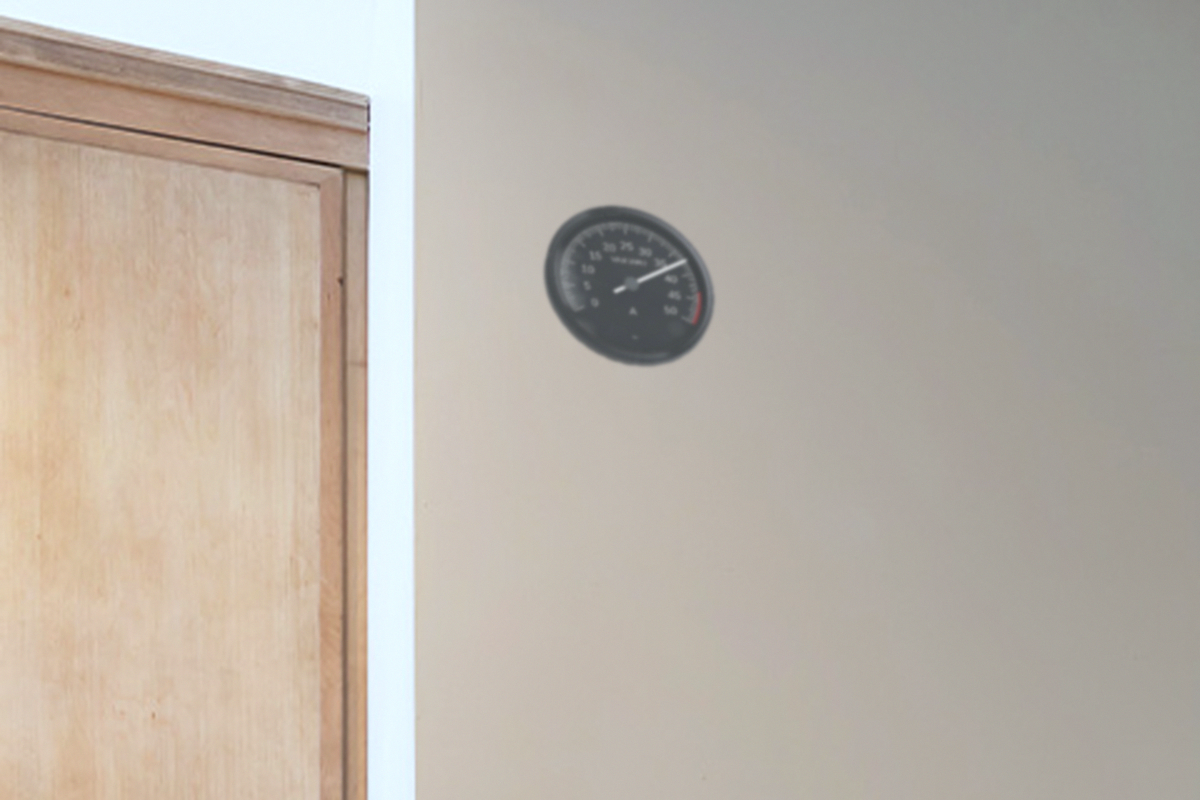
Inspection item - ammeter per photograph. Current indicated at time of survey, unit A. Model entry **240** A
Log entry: **37.5** A
